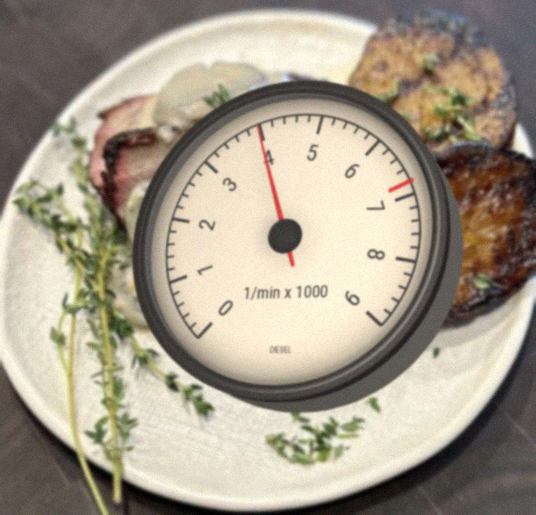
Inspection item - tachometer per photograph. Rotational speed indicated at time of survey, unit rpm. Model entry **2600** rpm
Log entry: **4000** rpm
